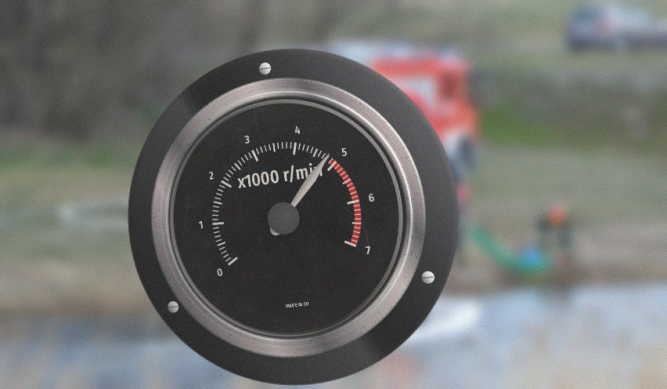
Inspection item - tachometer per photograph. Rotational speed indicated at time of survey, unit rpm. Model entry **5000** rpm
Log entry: **4800** rpm
